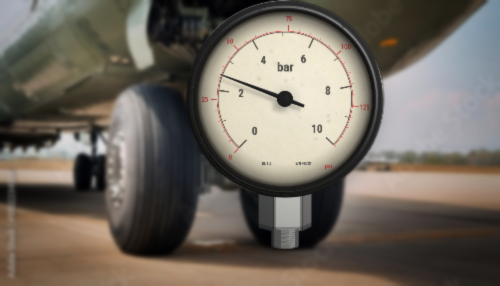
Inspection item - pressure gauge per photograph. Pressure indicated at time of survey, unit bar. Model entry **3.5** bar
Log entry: **2.5** bar
